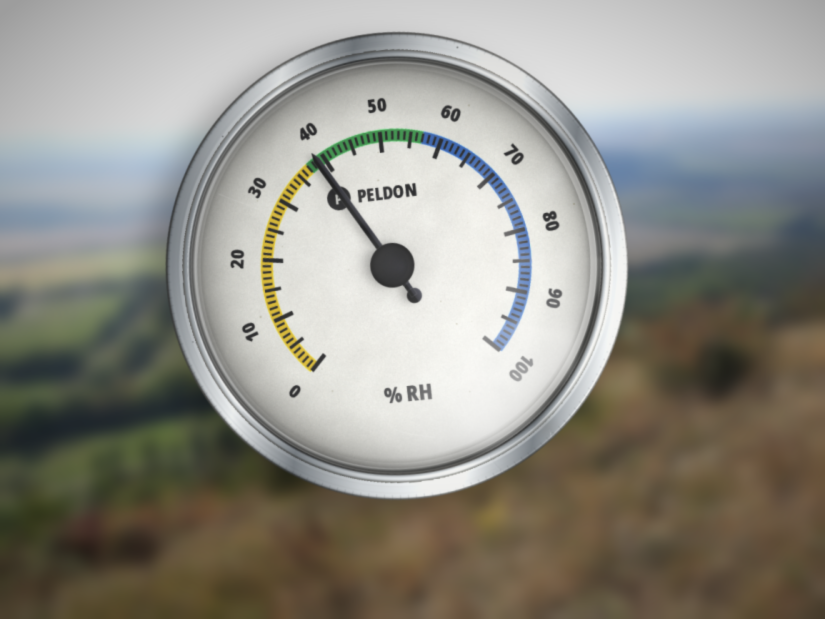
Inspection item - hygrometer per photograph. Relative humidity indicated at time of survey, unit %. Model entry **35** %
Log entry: **39** %
